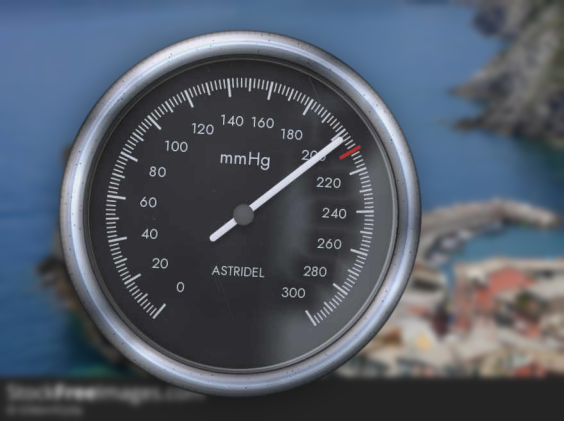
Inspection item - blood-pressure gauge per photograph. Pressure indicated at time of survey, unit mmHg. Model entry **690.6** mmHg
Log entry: **202** mmHg
